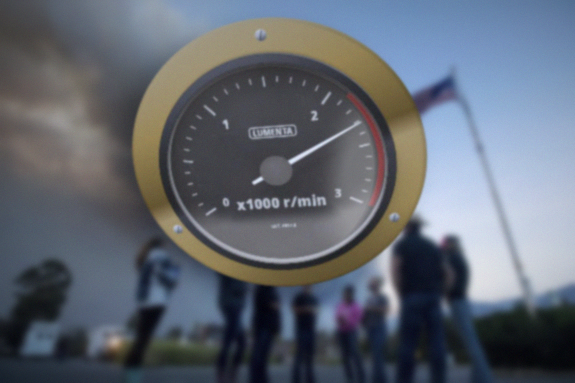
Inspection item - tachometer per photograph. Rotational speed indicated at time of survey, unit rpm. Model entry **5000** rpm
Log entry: **2300** rpm
